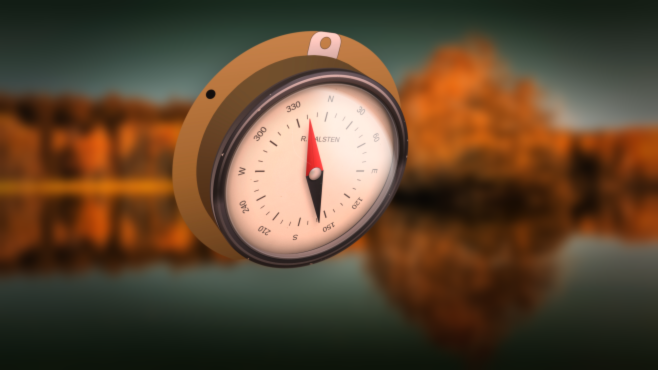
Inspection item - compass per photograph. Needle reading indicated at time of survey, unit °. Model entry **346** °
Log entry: **340** °
